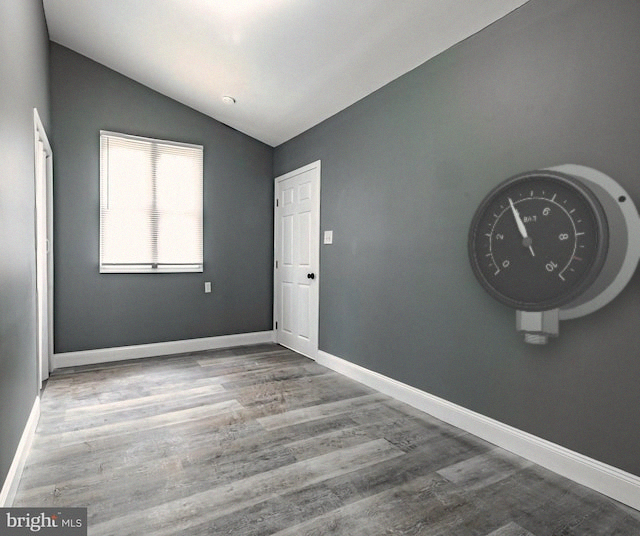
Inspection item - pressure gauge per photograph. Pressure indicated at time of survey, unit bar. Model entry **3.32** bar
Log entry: **4** bar
